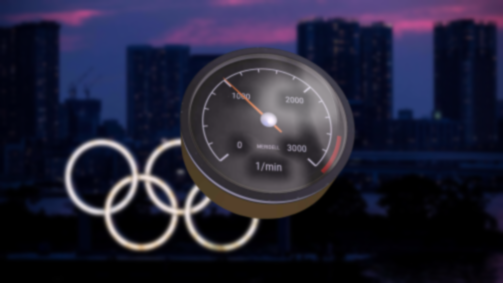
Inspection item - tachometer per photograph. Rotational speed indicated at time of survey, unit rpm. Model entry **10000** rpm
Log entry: **1000** rpm
